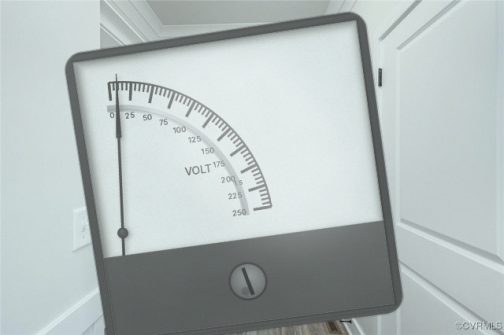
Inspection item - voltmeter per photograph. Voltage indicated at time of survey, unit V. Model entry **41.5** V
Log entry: **10** V
